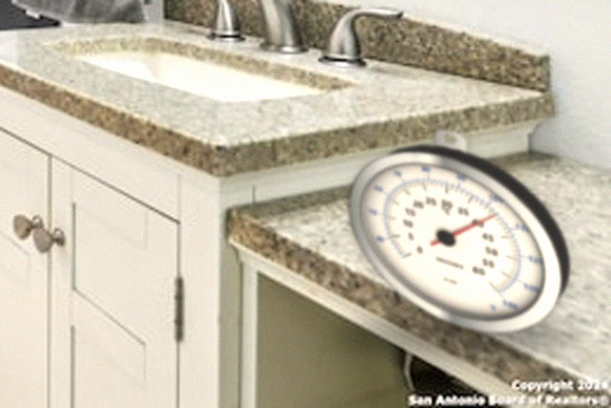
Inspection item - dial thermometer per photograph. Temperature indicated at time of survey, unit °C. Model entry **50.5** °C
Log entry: **40** °C
